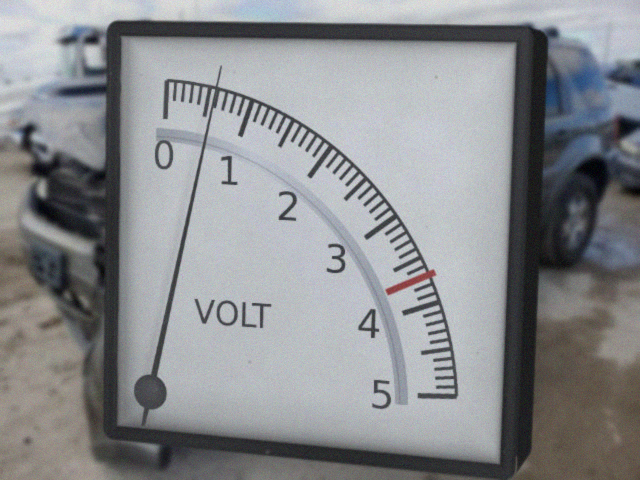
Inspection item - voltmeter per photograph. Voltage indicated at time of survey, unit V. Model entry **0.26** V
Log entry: **0.6** V
